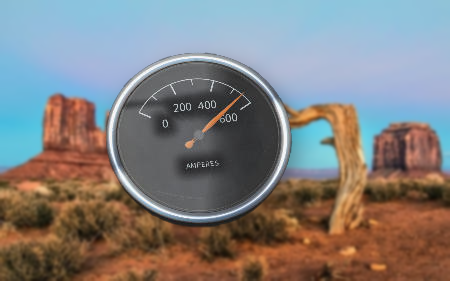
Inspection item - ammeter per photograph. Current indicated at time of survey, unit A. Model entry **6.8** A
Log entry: **550** A
